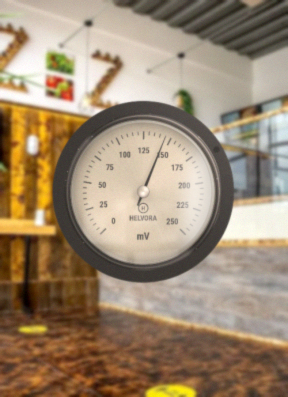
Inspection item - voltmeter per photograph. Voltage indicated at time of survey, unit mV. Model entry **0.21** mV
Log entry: **145** mV
